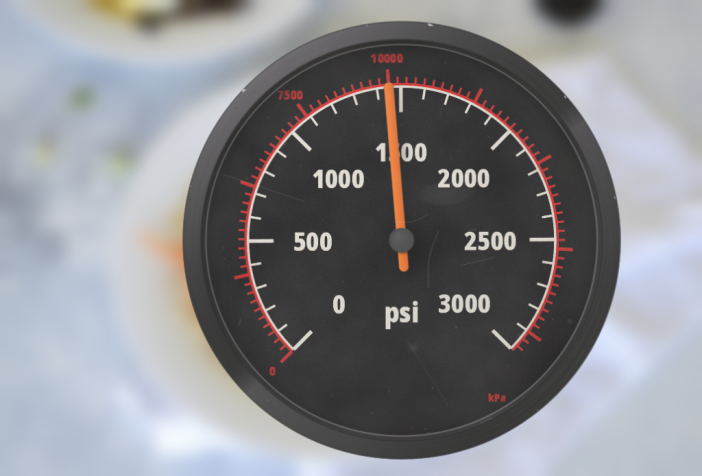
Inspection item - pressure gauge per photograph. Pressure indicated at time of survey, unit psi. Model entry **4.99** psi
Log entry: **1450** psi
